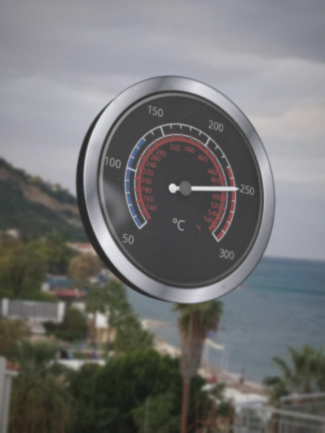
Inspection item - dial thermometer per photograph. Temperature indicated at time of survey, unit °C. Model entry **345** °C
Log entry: **250** °C
